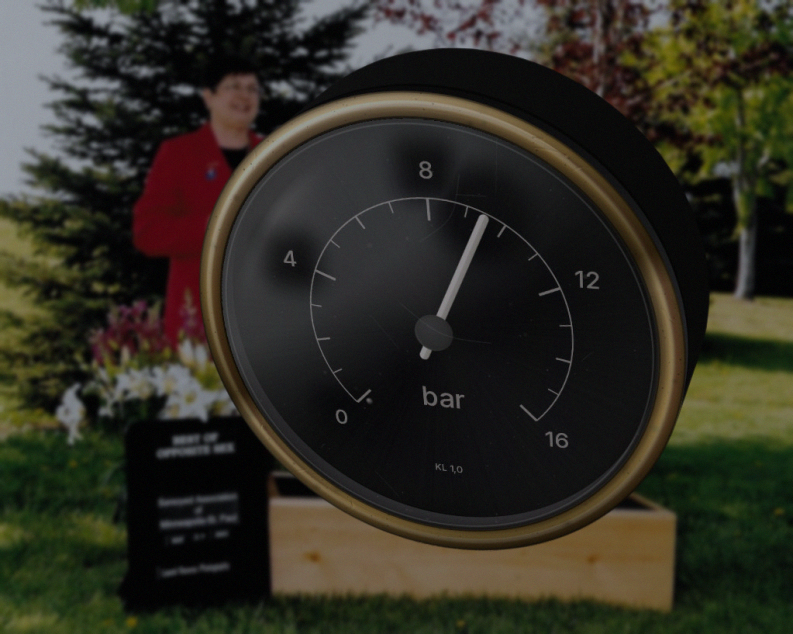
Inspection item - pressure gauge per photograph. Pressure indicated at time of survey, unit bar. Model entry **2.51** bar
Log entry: **9.5** bar
